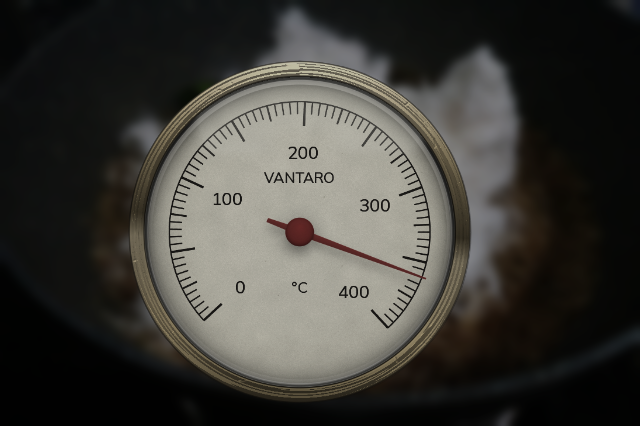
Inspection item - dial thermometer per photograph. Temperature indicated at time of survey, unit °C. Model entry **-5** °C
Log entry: **360** °C
